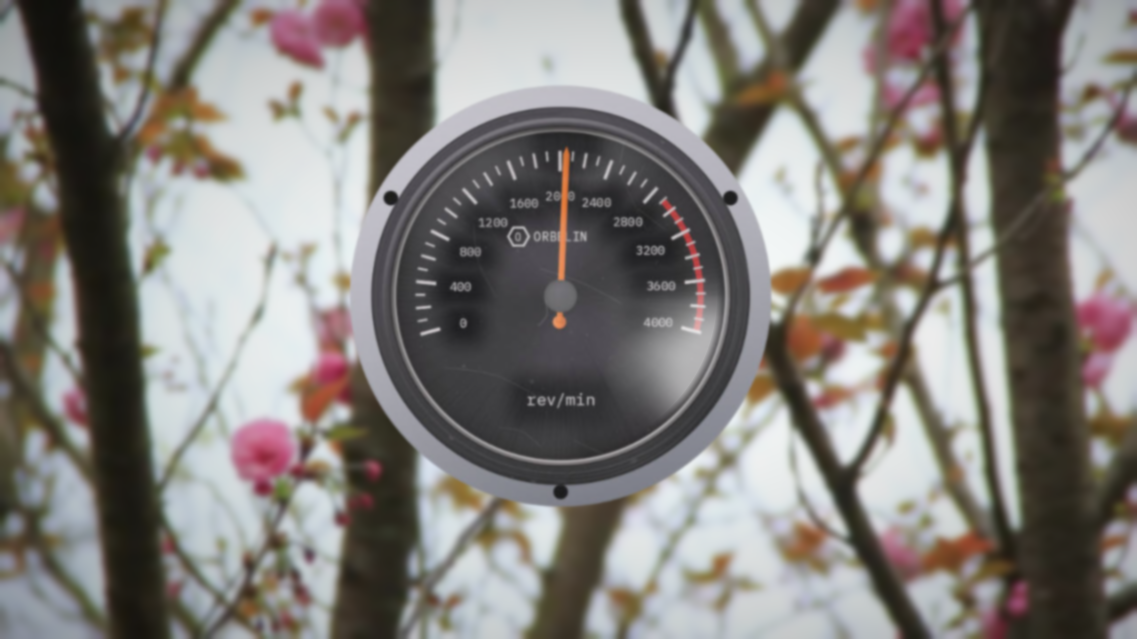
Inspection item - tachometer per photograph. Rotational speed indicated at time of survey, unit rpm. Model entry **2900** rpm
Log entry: **2050** rpm
